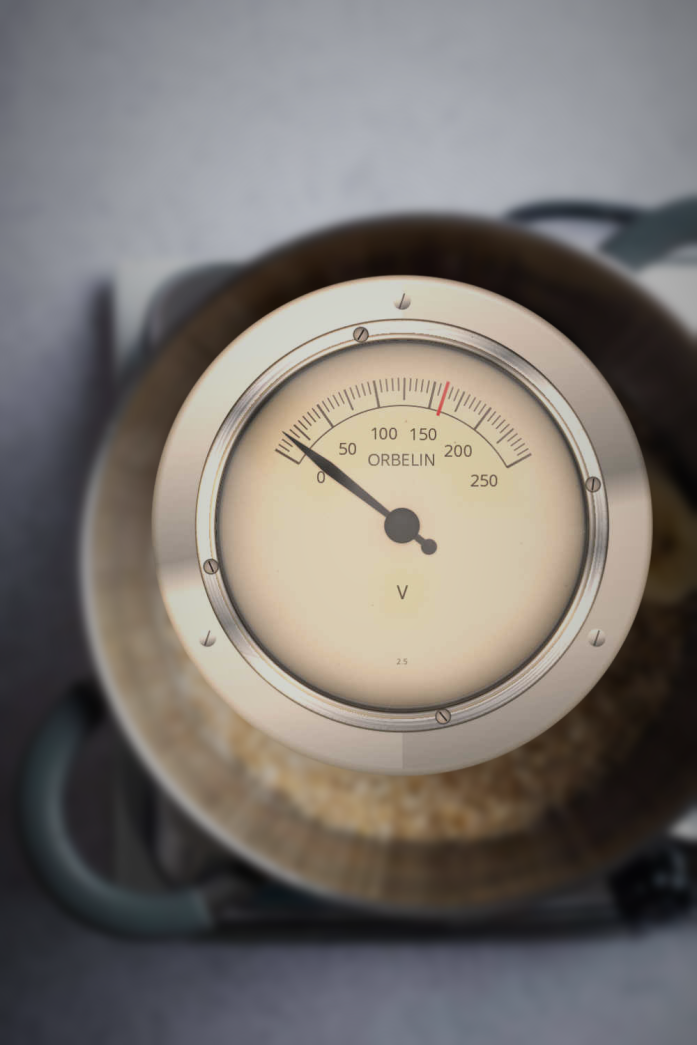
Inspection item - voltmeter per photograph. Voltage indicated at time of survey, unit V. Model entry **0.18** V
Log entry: **15** V
